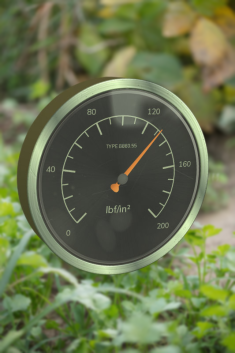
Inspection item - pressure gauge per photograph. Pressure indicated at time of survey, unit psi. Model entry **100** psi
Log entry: **130** psi
